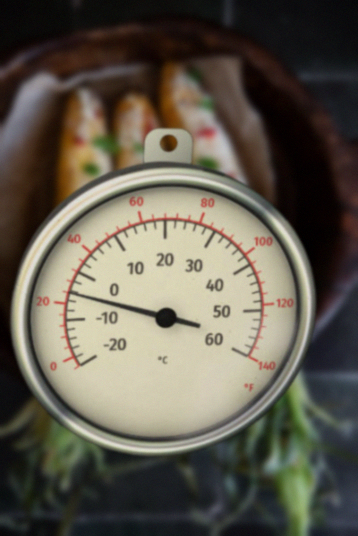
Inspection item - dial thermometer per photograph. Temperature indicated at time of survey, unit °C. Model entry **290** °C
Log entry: **-4** °C
